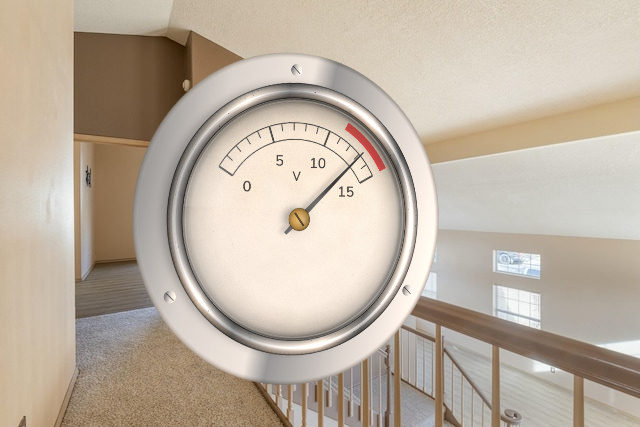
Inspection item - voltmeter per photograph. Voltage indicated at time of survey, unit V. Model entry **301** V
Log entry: **13** V
